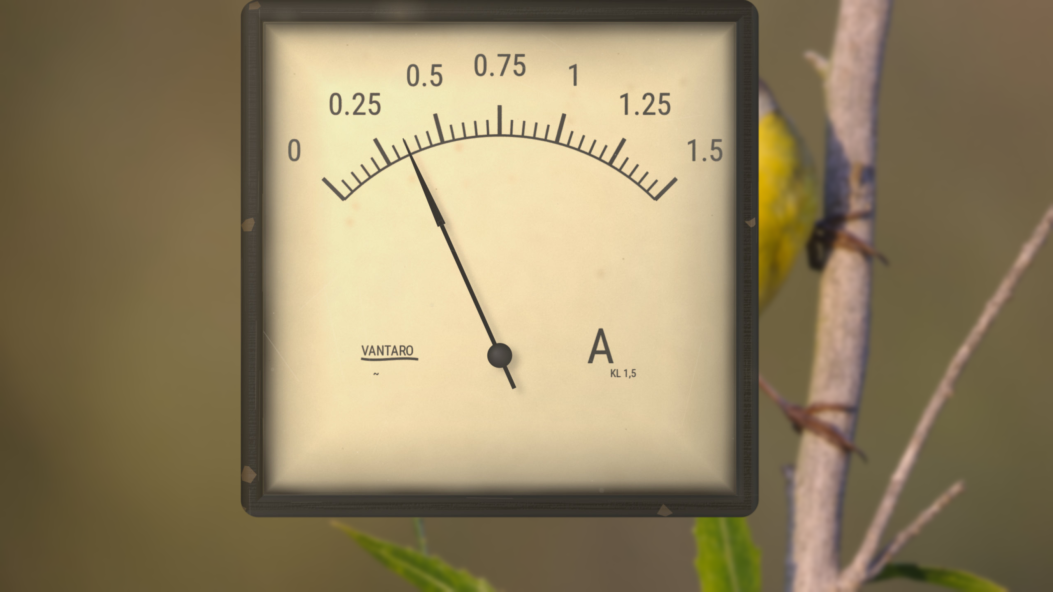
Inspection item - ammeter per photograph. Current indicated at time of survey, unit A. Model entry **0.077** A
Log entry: **0.35** A
